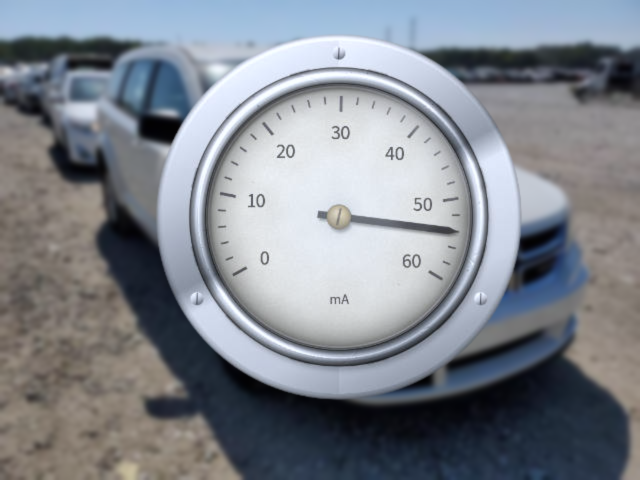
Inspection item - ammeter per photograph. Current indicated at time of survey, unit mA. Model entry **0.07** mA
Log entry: **54** mA
